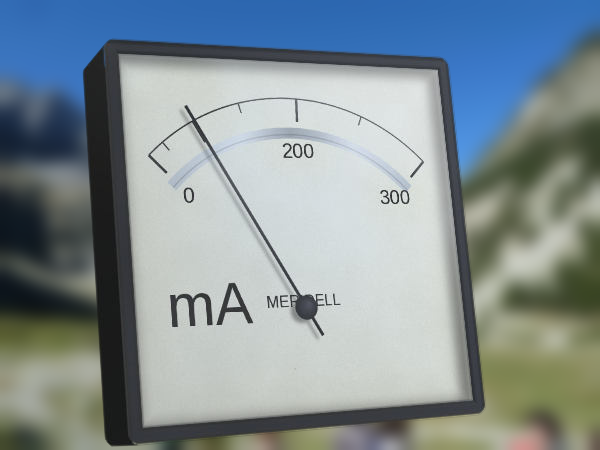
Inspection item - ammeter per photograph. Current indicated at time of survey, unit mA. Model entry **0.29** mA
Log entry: **100** mA
